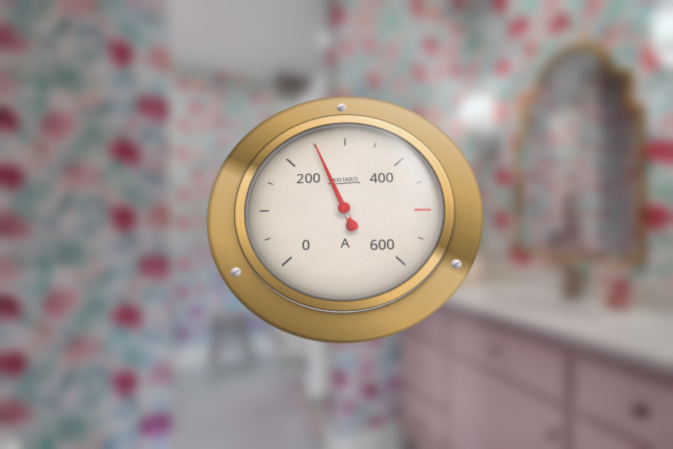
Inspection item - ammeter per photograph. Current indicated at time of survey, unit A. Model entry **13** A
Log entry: **250** A
